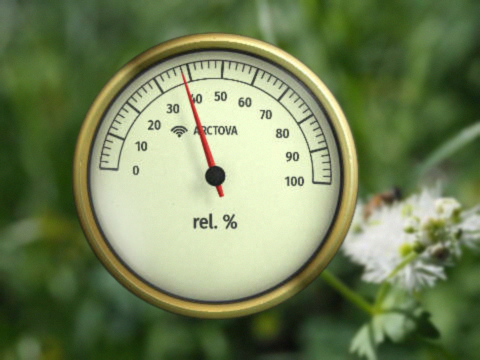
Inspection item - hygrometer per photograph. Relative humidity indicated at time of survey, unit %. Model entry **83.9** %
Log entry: **38** %
